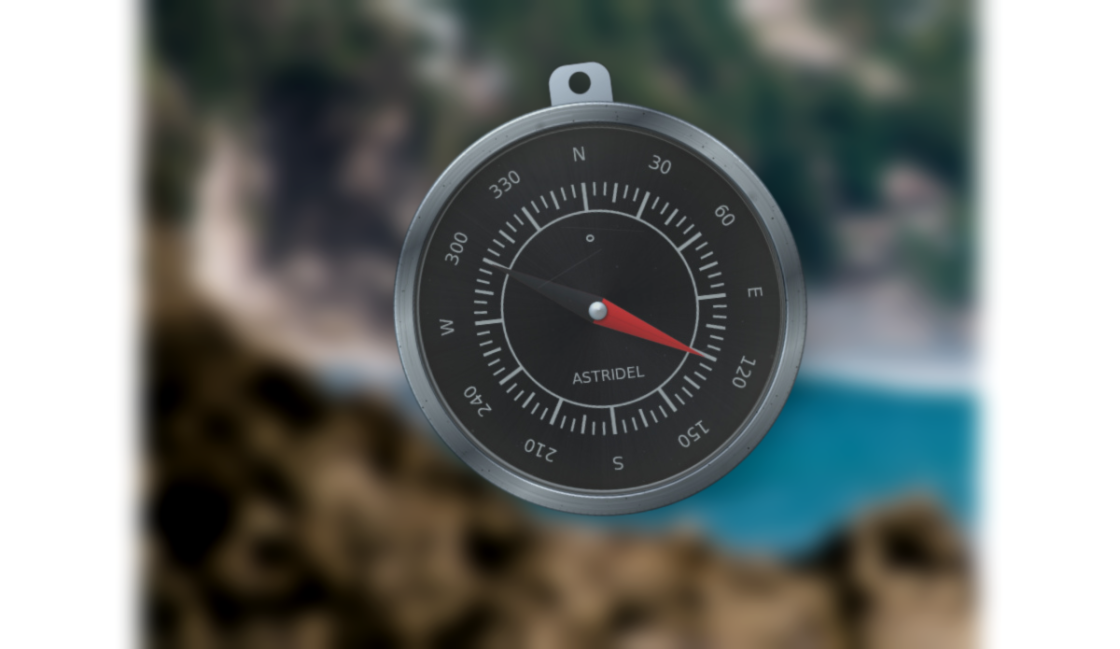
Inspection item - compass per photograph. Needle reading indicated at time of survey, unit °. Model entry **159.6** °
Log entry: **120** °
